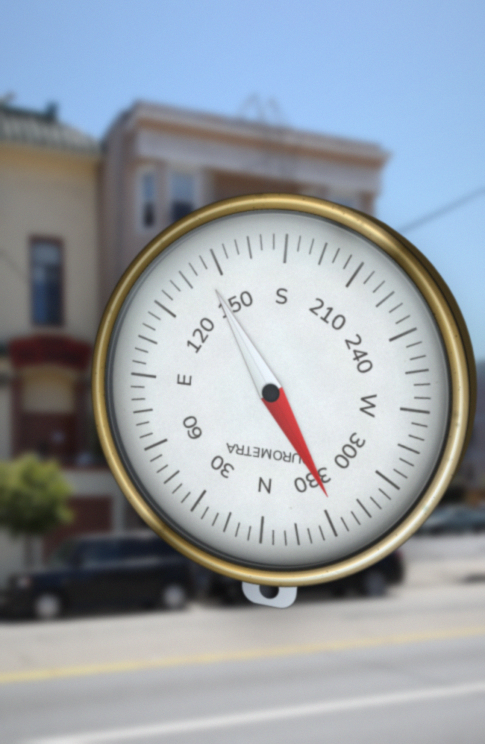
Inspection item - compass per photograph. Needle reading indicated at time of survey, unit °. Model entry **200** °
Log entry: **325** °
